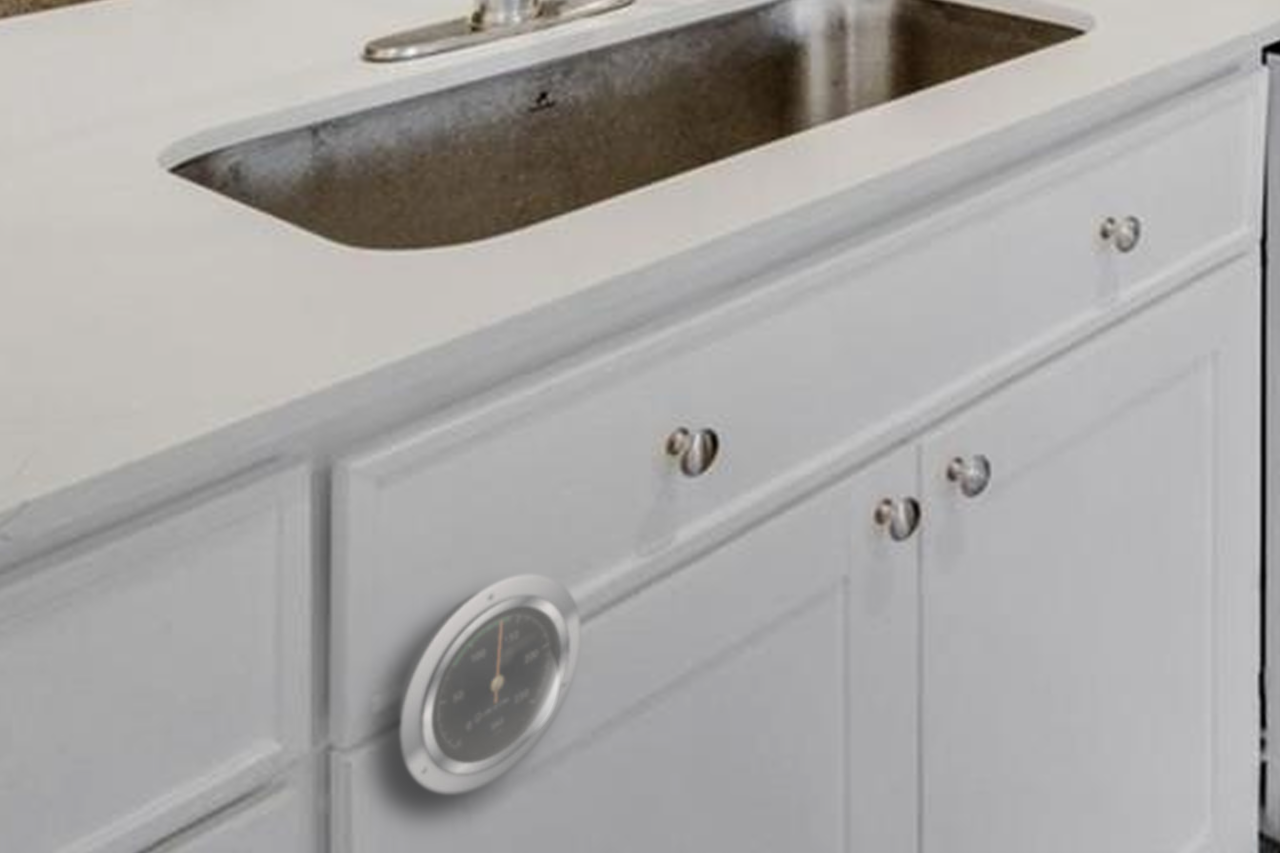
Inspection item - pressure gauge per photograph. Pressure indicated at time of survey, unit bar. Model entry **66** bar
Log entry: **130** bar
